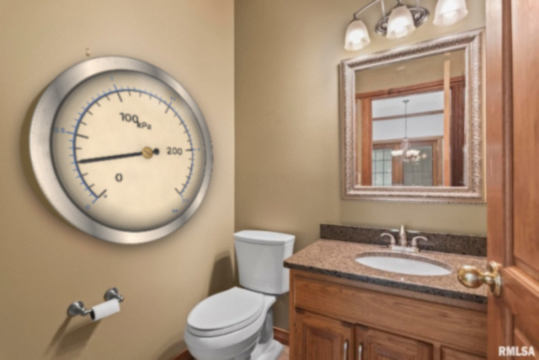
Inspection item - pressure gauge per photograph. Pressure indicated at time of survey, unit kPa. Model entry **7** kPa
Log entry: **30** kPa
